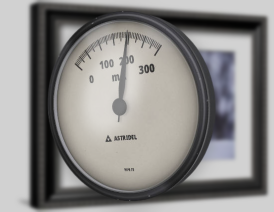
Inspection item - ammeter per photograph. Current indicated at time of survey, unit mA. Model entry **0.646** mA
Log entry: **200** mA
